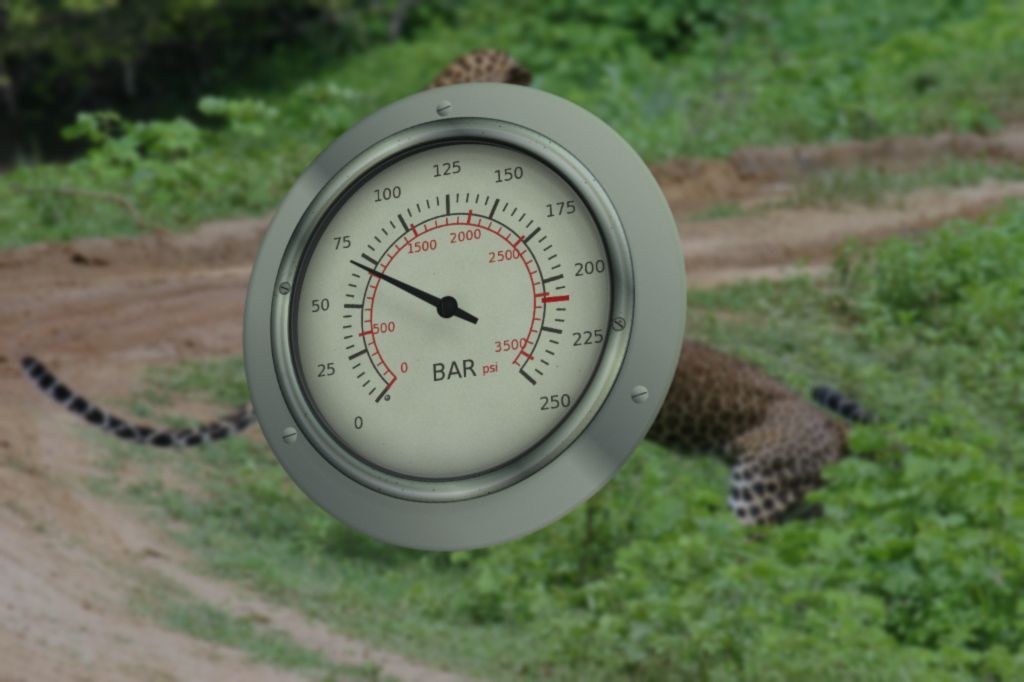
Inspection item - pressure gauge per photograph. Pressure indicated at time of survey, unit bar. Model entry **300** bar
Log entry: **70** bar
